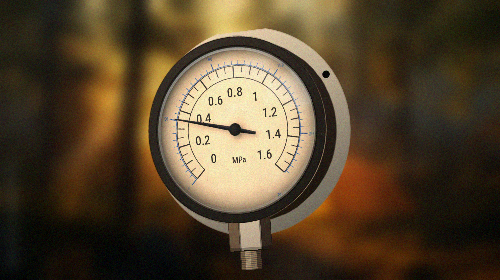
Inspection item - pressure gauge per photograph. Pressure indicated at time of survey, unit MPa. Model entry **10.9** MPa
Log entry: **0.35** MPa
